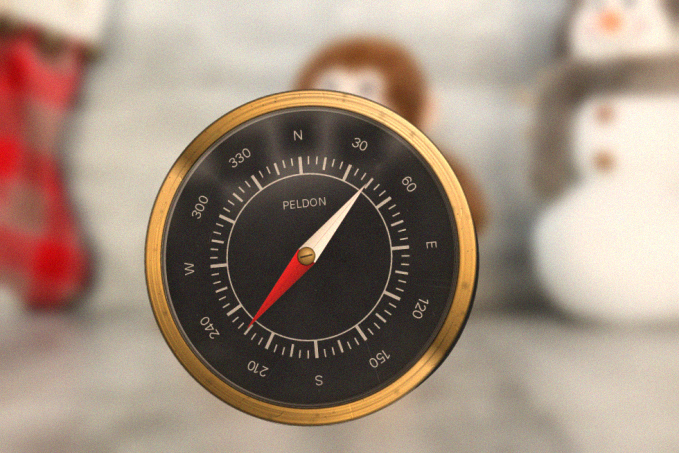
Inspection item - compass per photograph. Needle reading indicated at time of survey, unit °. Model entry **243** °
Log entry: **225** °
